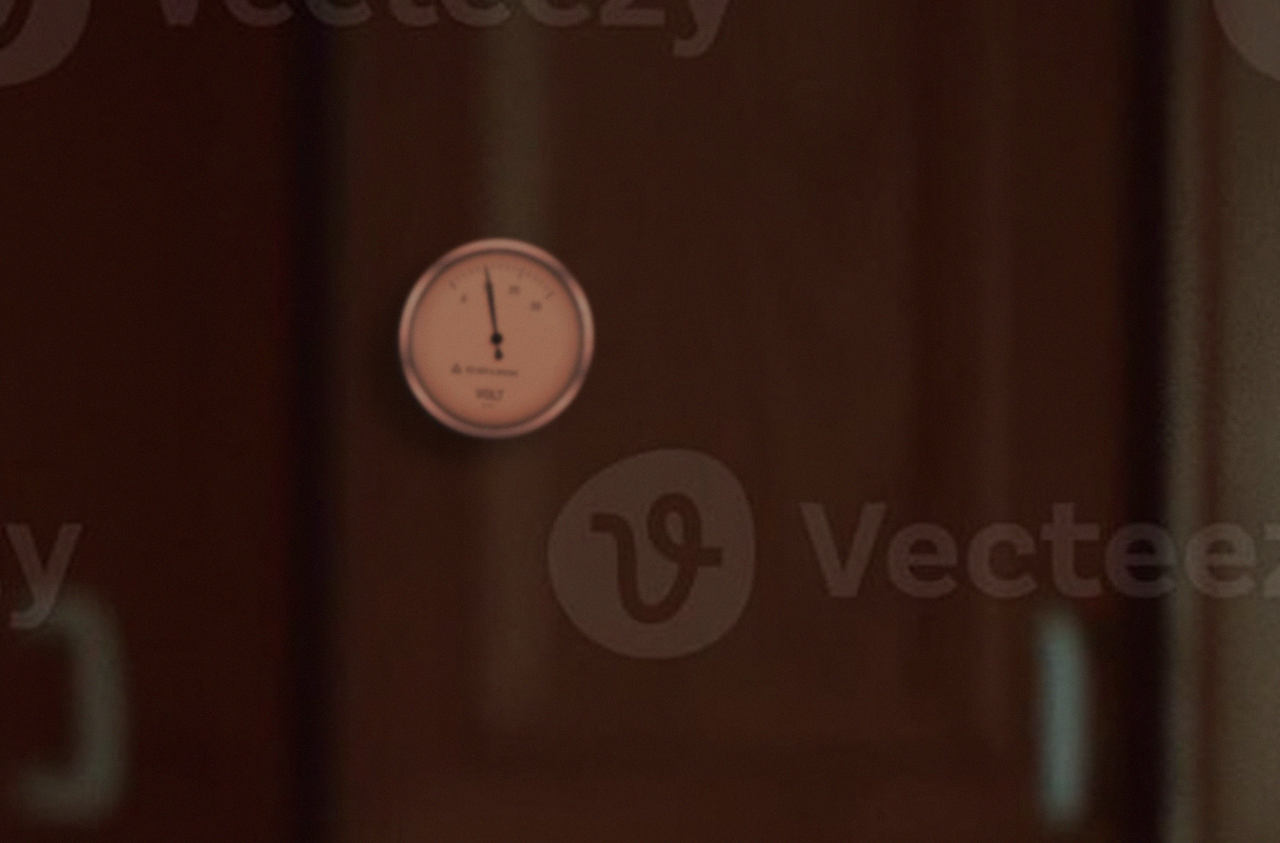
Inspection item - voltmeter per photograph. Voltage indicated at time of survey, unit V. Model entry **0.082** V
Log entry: **10** V
